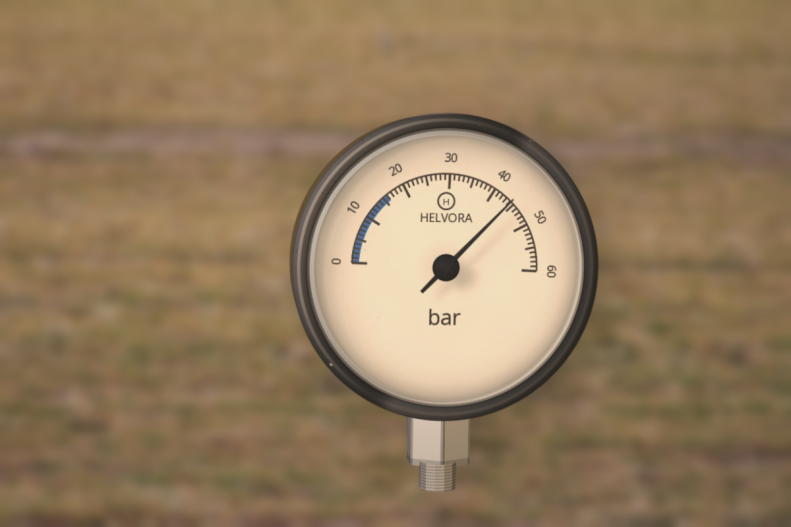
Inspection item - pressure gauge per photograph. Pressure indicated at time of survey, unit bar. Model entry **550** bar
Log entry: **44** bar
